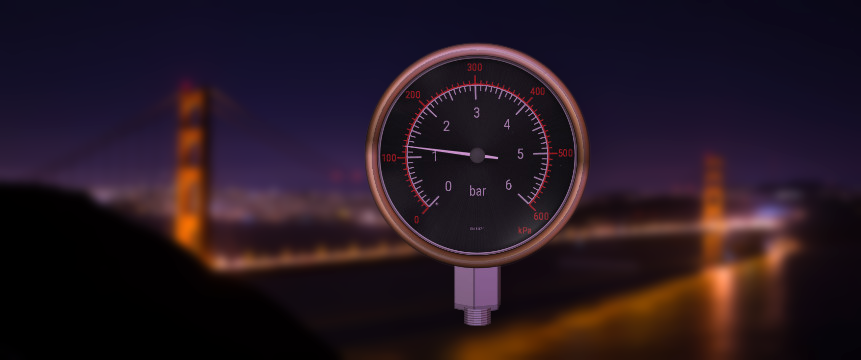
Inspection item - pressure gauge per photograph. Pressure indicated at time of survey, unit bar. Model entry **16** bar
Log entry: **1.2** bar
